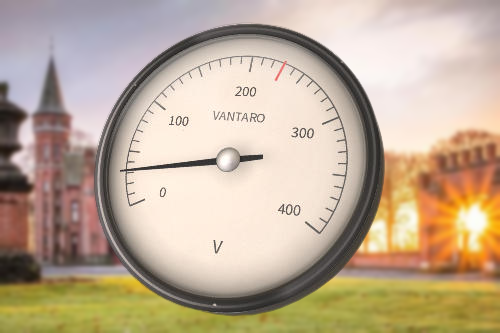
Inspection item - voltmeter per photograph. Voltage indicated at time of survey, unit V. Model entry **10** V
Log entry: **30** V
